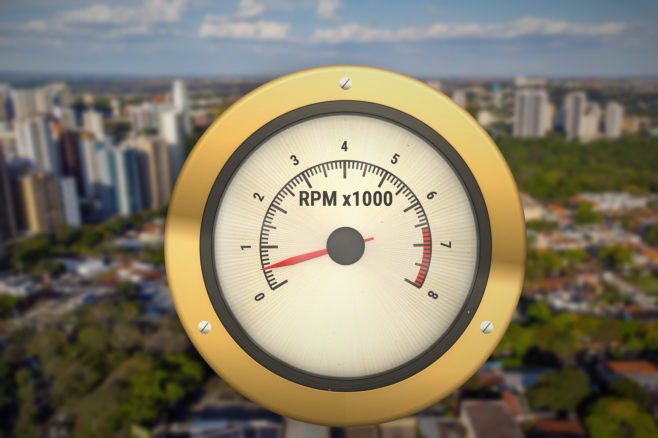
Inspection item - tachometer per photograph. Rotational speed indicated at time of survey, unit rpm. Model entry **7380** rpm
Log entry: **500** rpm
